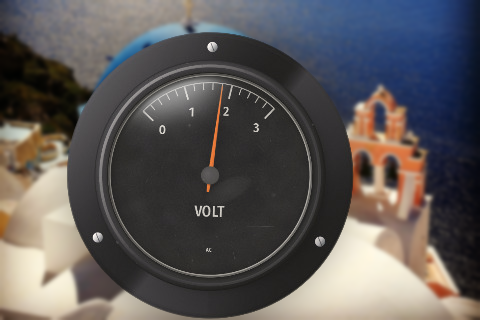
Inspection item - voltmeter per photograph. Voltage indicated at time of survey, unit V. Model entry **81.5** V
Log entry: **1.8** V
